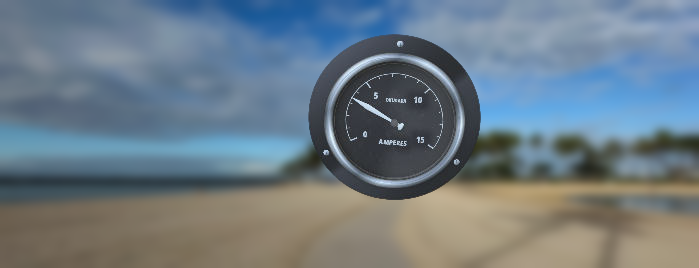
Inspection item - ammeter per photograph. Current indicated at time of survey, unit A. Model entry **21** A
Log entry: **3.5** A
